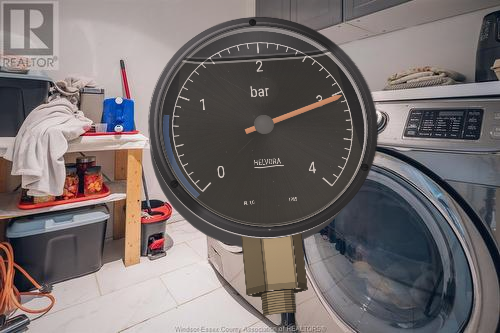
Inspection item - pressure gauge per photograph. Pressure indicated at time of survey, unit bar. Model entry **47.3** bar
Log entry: **3.05** bar
